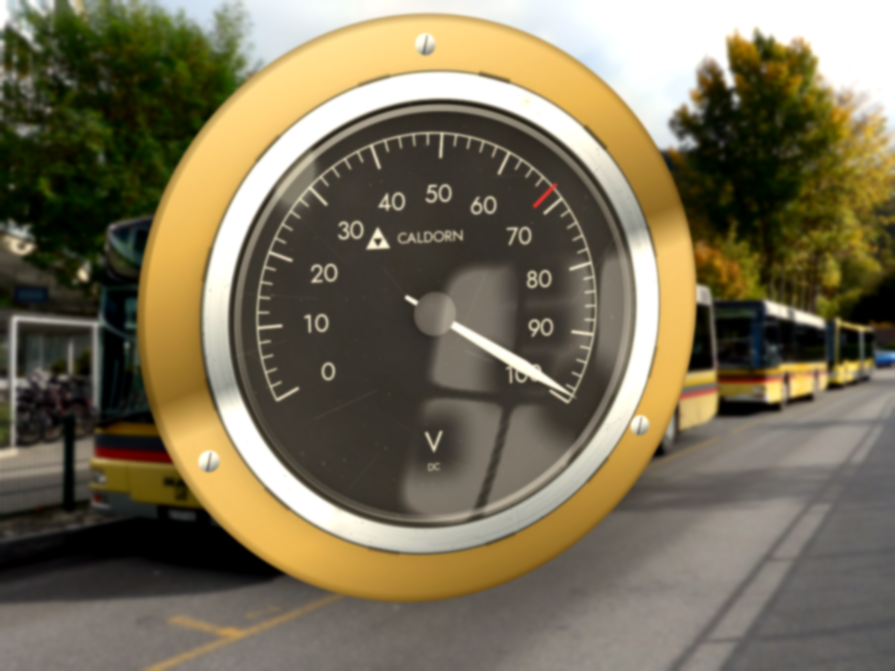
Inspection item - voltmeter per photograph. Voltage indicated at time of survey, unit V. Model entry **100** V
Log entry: **99** V
